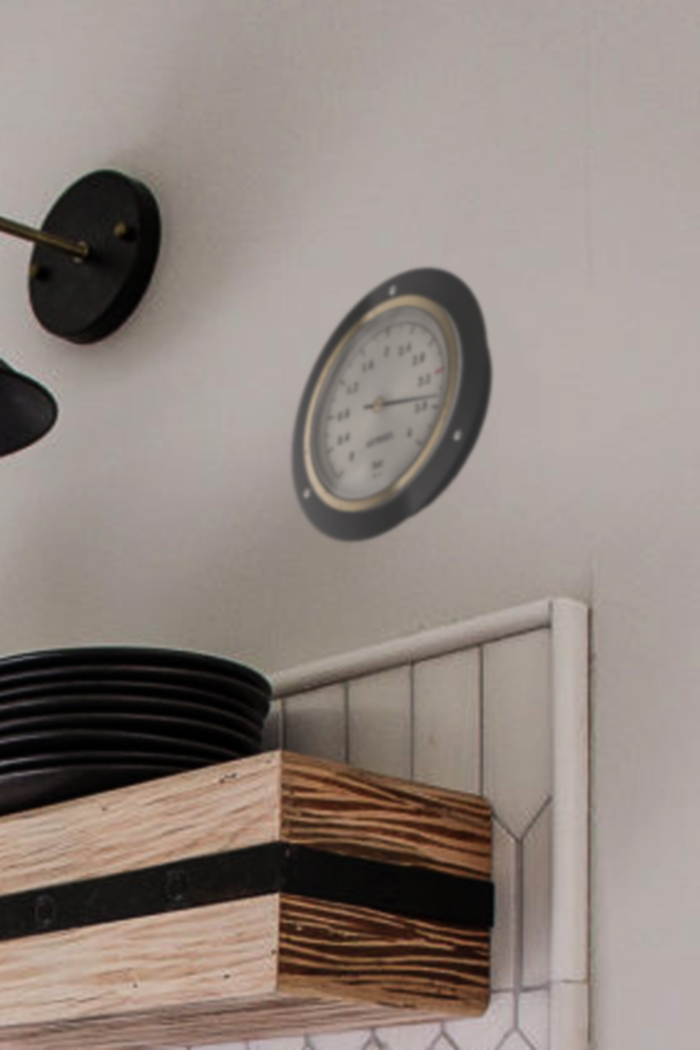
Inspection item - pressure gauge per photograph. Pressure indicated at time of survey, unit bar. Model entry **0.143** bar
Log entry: **3.5** bar
